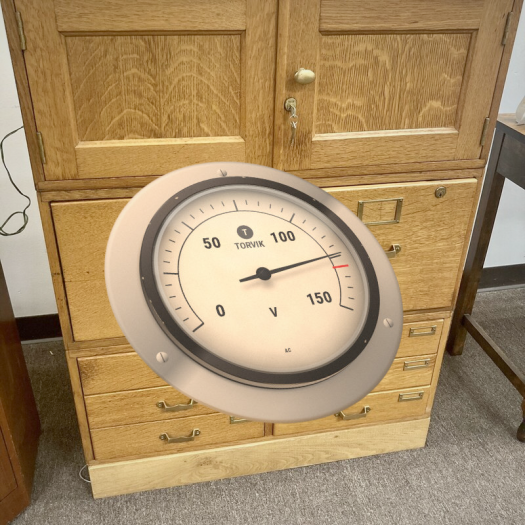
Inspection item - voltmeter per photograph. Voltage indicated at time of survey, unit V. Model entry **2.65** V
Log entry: **125** V
